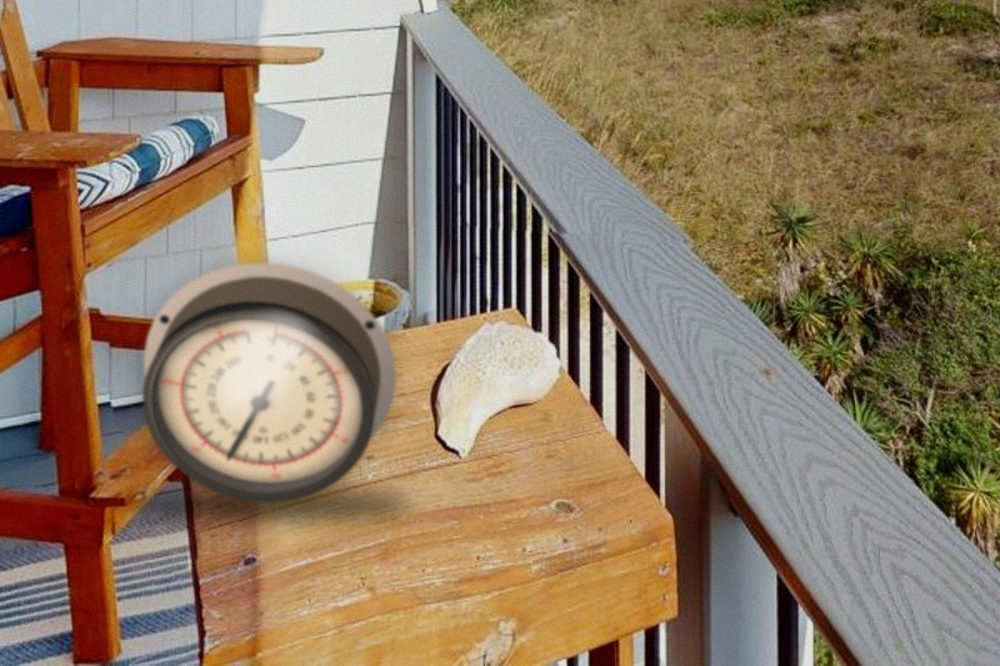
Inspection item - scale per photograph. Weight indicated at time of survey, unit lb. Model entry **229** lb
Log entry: **160** lb
